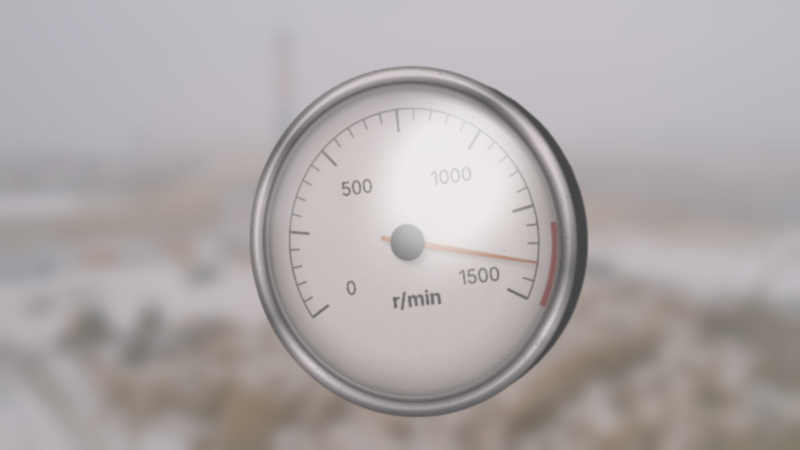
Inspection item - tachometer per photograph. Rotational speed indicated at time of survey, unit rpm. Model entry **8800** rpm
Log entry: **1400** rpm
